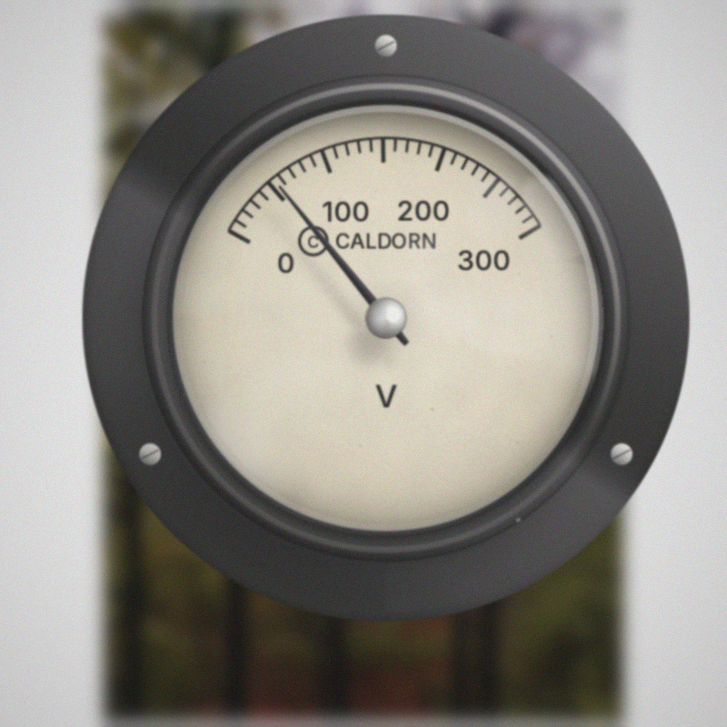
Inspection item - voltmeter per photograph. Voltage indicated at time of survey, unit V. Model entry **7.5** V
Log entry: **55** V
